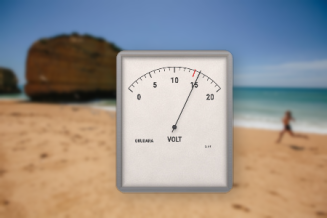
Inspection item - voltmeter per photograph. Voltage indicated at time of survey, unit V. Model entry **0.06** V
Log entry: **15** V
